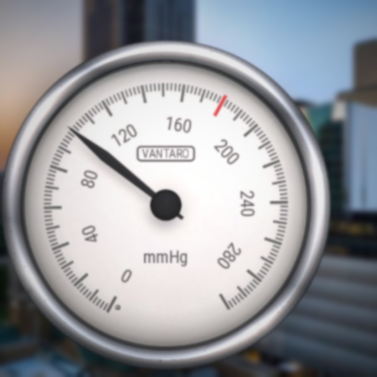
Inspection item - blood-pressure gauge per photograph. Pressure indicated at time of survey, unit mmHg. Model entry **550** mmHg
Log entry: **100** mmHg
